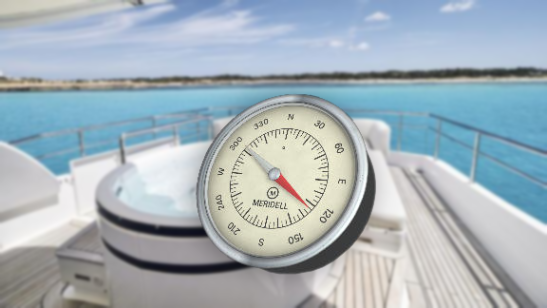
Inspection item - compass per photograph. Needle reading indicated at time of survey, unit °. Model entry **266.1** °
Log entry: **125** °
